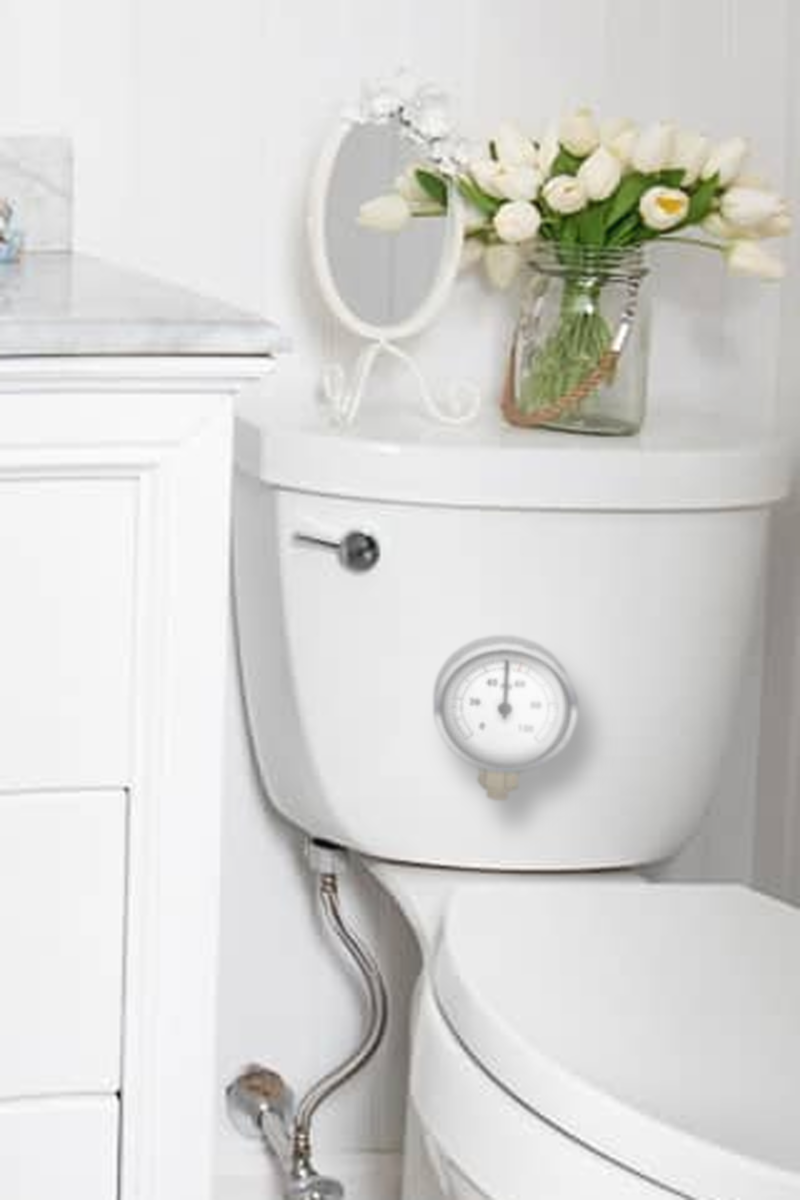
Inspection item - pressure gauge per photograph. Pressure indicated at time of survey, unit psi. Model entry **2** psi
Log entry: **50** psi
